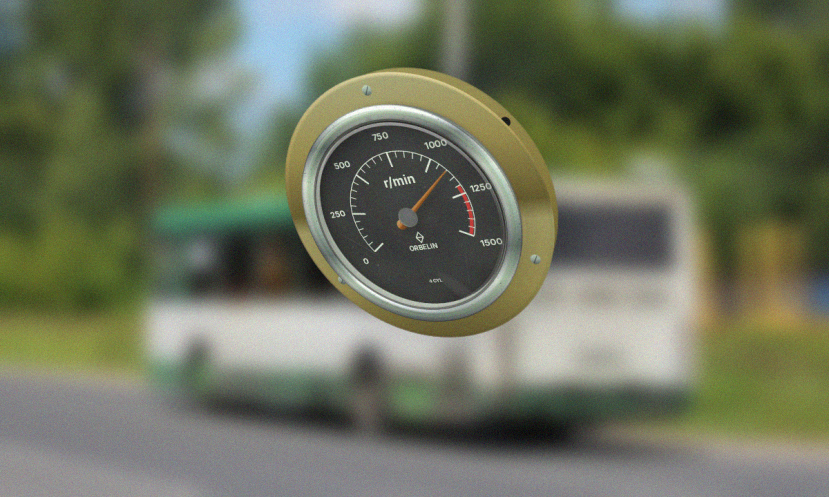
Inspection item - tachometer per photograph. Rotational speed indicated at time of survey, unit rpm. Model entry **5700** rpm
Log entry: **1100** rpm
